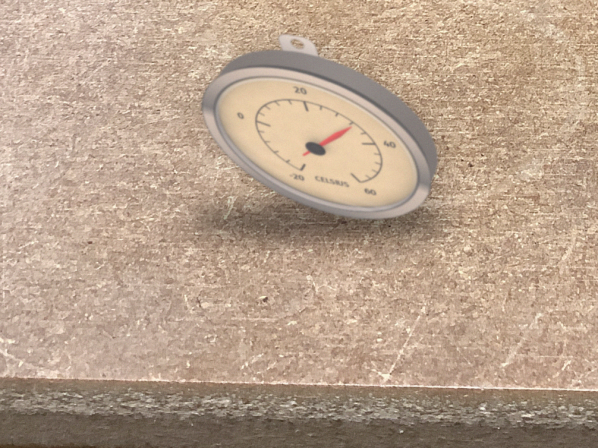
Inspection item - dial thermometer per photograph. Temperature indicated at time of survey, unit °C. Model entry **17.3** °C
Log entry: **32** °C
